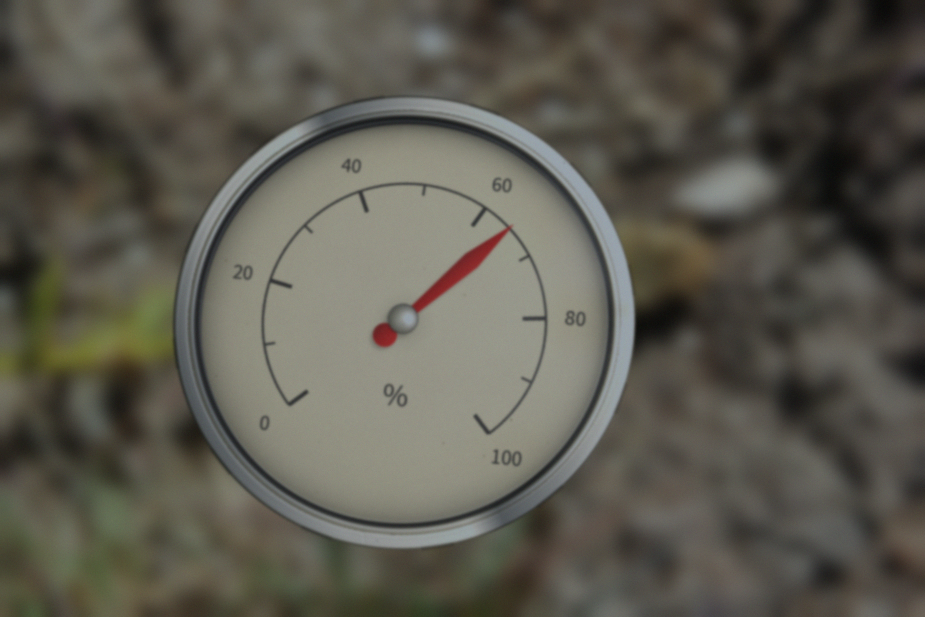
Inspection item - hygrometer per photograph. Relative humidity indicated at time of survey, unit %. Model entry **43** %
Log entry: **65** %
